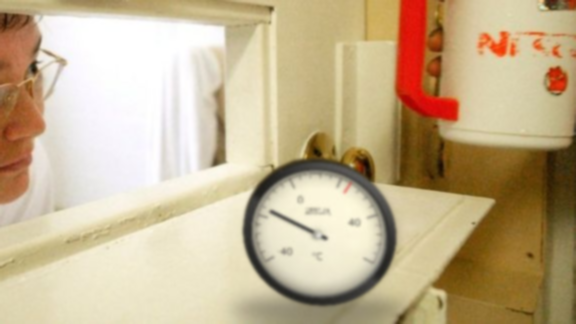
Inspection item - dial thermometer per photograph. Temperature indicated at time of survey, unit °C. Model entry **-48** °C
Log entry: **-16** °C
